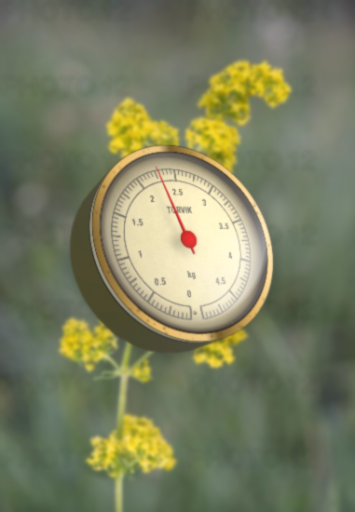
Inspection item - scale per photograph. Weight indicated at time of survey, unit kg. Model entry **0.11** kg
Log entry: **2.25** kg
